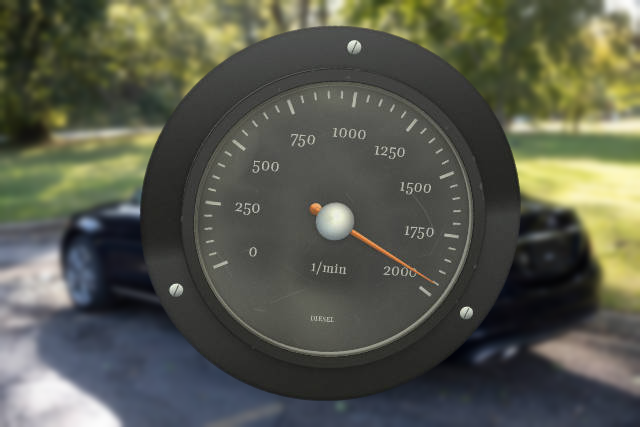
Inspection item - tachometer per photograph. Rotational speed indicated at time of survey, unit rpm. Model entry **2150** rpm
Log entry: **1950** rpm
